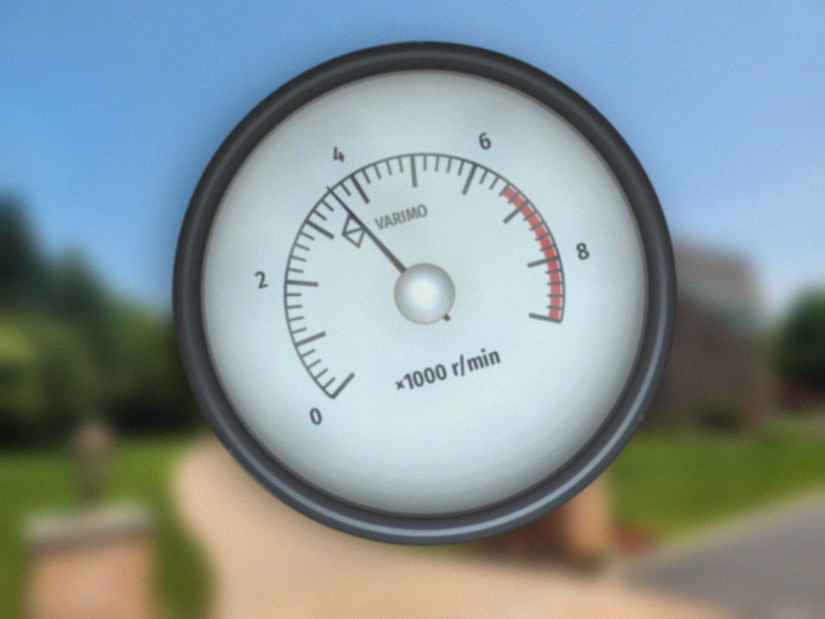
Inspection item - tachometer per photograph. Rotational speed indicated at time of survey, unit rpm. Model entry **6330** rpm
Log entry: **3600** rpm
